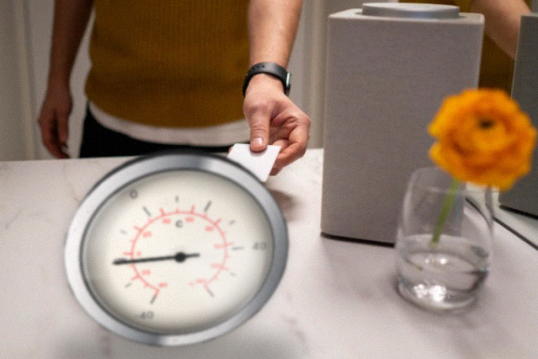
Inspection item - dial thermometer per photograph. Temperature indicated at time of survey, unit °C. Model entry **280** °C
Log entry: **-20** °C
